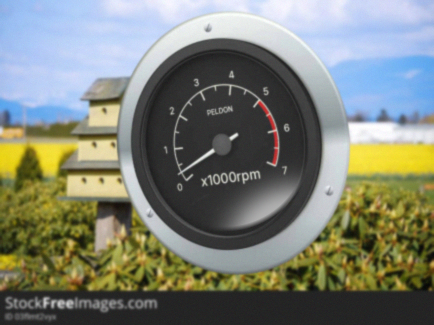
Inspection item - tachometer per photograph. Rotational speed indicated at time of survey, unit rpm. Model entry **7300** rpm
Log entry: **250** rpm
